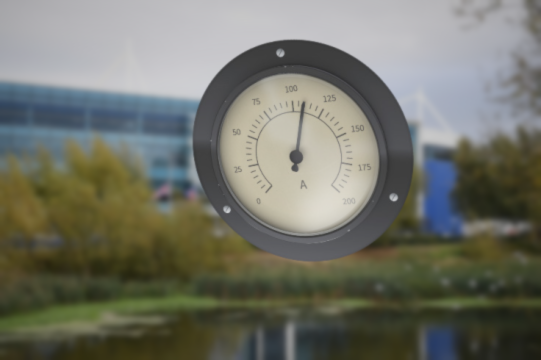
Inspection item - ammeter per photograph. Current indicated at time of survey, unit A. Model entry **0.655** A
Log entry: **110** A
